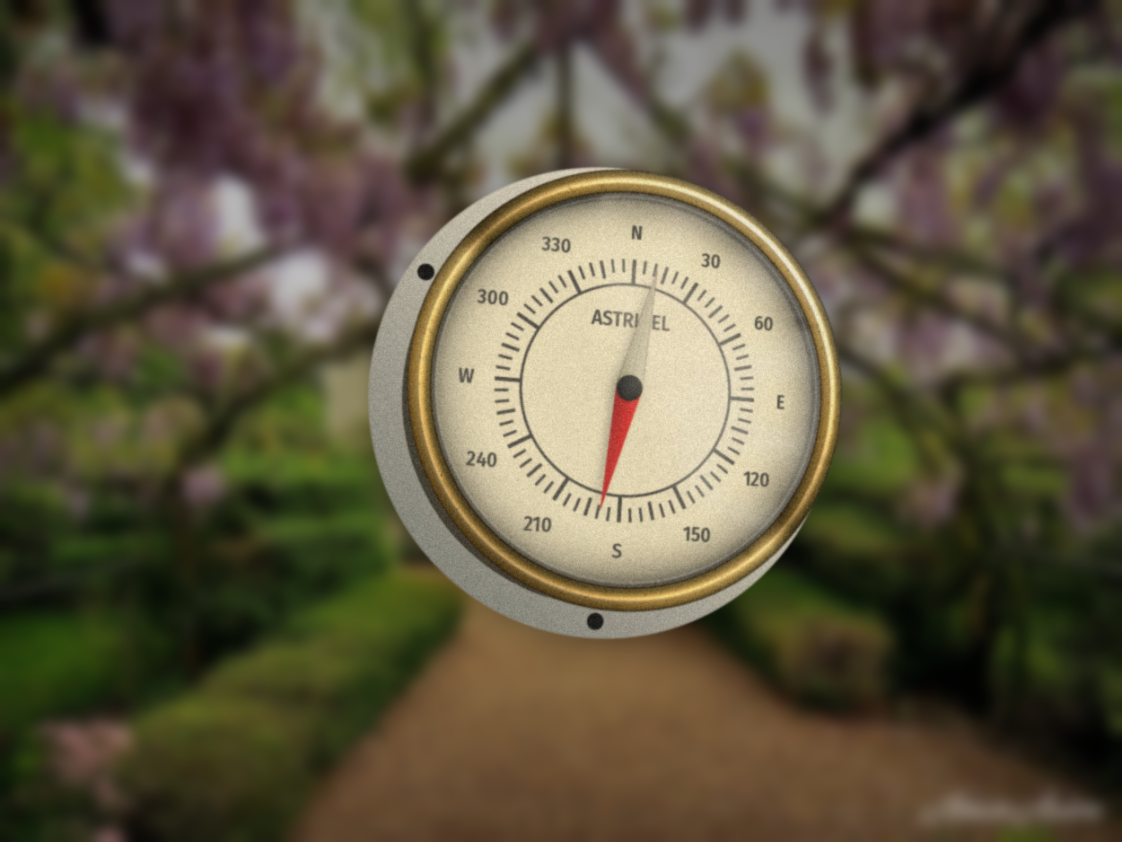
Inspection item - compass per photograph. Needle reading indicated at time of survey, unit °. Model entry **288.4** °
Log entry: **190** °
